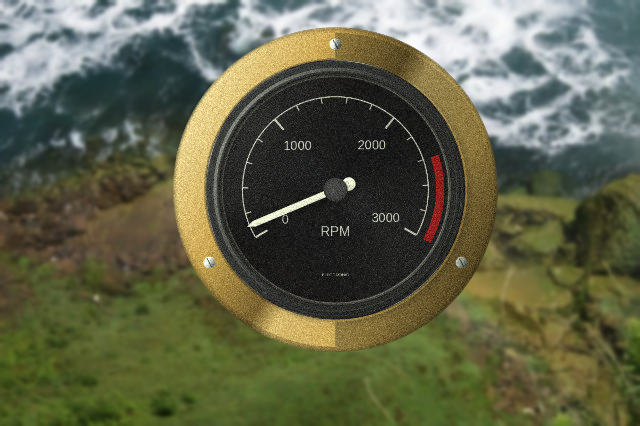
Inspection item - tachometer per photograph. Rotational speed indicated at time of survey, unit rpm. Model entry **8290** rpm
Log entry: **100** rpm
